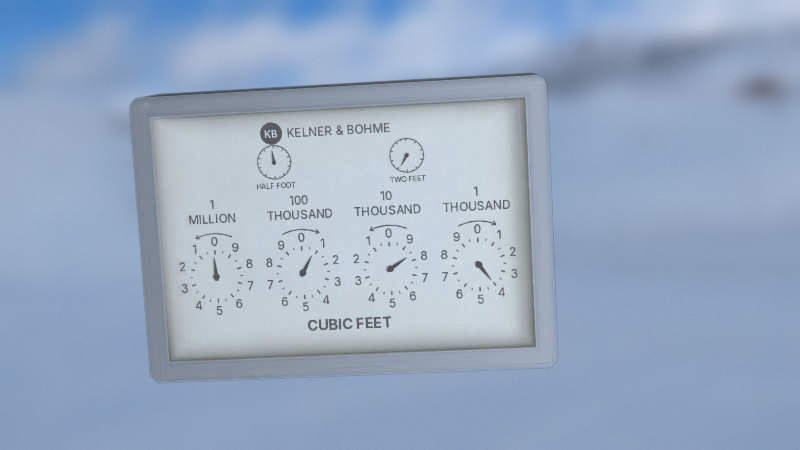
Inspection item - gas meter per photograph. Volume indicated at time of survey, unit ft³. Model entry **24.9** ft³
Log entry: **8400** ft³
